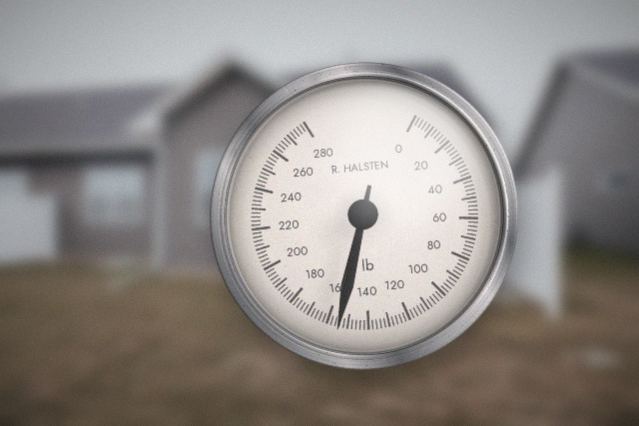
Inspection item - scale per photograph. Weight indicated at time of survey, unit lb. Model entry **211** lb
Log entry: **154** lb
